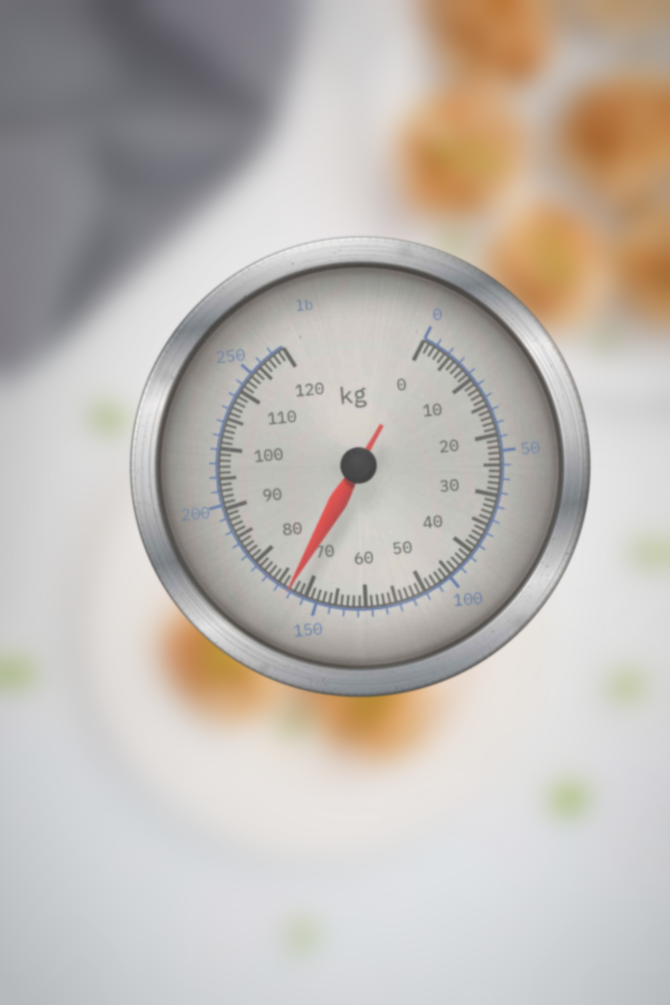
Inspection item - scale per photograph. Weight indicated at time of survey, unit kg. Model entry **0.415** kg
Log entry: **73** kg
